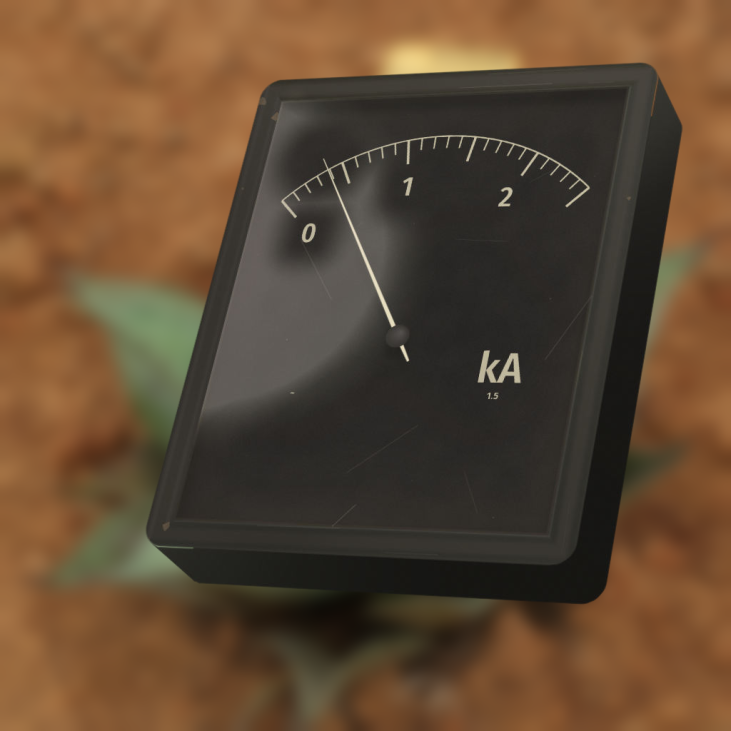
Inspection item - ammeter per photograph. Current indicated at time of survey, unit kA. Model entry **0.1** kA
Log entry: **0.4** kA
